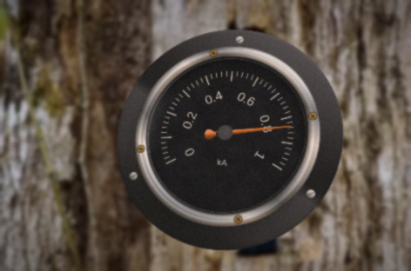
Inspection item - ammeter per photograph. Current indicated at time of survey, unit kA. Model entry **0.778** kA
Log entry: **0.84** kA
